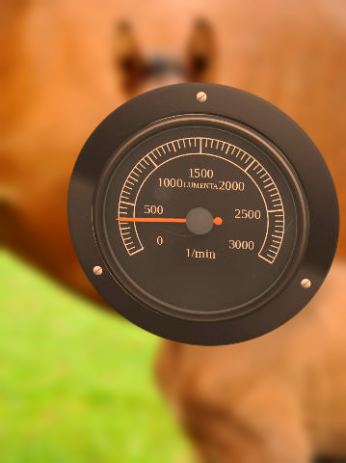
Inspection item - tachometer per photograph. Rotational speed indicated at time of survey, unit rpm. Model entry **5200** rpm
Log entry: **350** rpm
